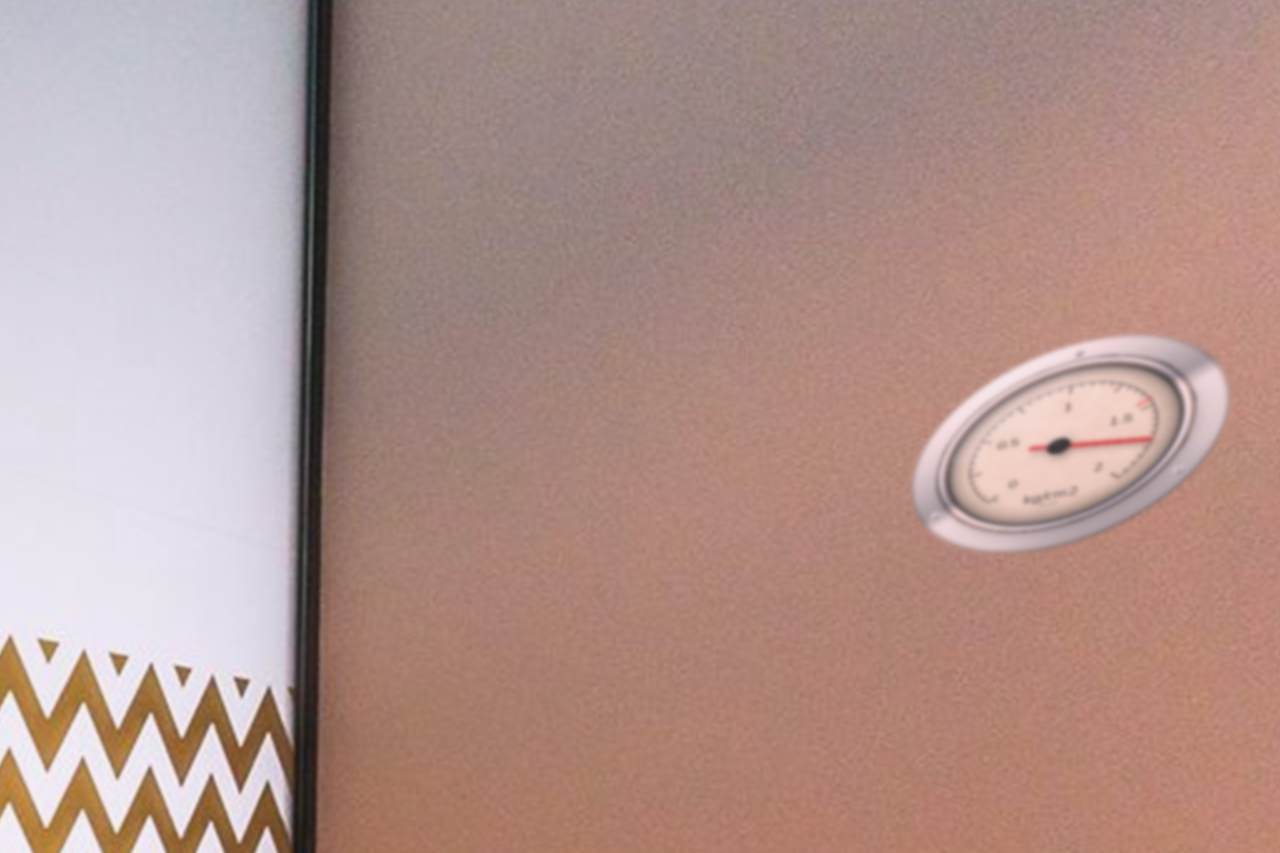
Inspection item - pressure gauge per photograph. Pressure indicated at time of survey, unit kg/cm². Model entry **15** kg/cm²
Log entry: **1.75** kg/cm²
